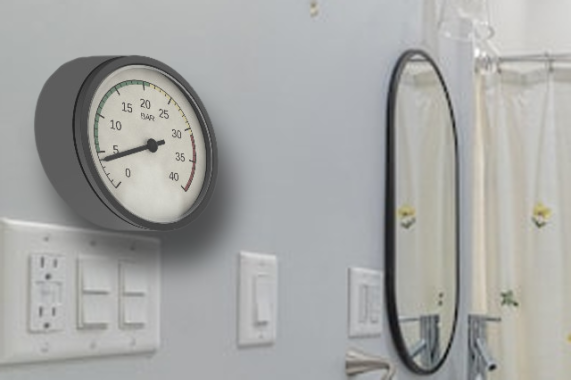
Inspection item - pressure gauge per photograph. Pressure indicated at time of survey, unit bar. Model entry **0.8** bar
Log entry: **4** bar
